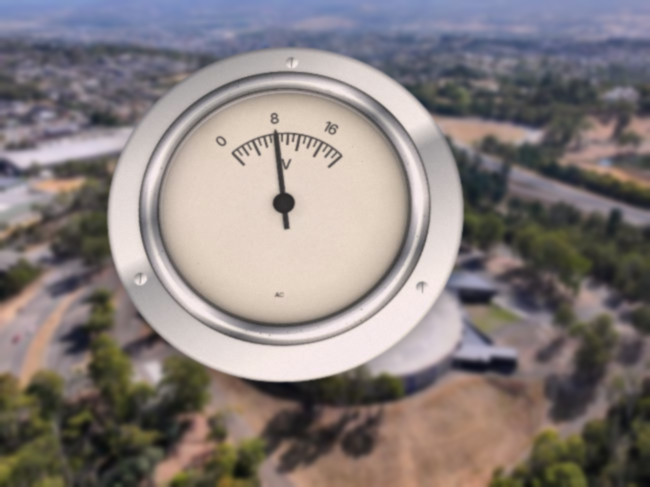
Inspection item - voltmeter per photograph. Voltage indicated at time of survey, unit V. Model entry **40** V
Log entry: **8** V
